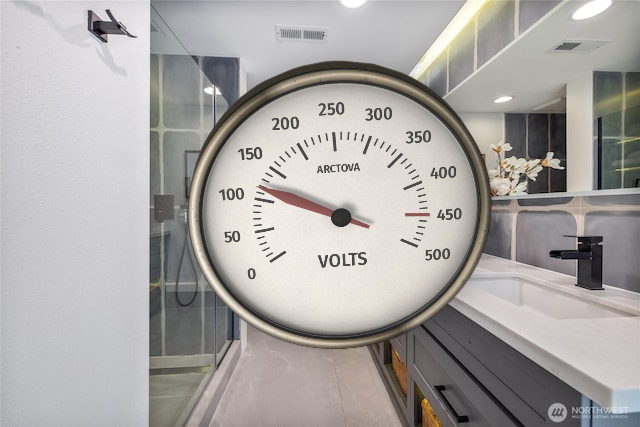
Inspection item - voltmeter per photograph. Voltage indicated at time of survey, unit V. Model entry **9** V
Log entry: **120** V
